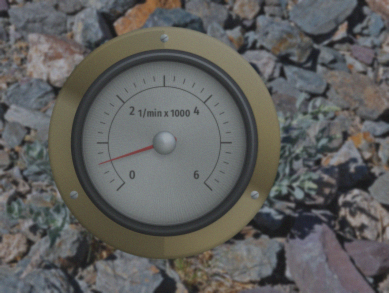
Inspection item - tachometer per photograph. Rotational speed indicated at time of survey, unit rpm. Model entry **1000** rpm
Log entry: **600** rpm
